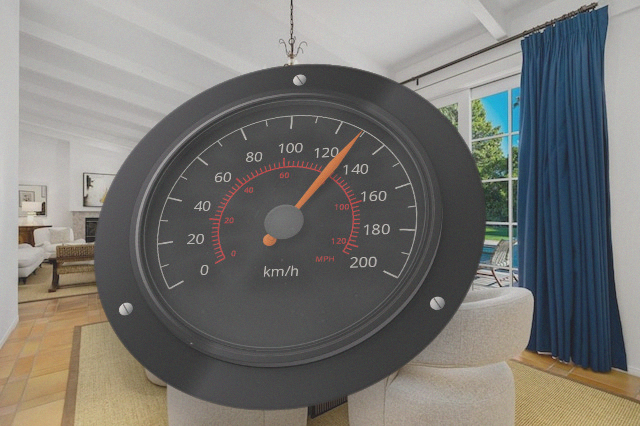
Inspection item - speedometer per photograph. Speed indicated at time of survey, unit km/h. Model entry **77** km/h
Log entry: **130** km/h
